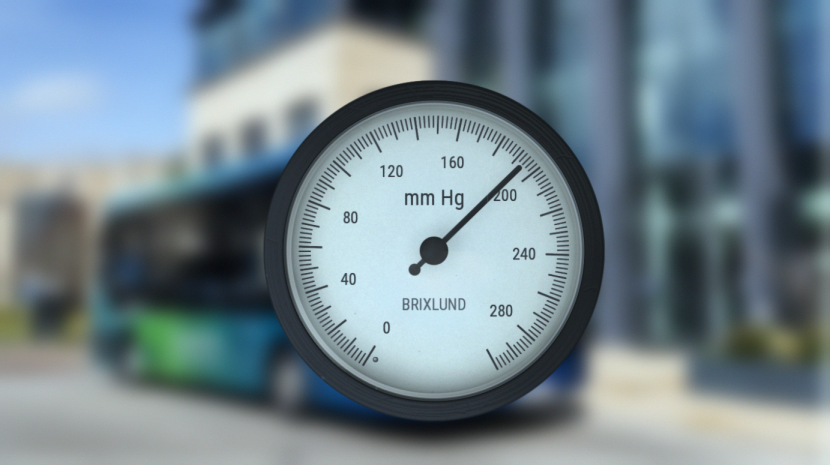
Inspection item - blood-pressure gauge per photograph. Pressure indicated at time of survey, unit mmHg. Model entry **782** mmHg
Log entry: **194** mmHg
